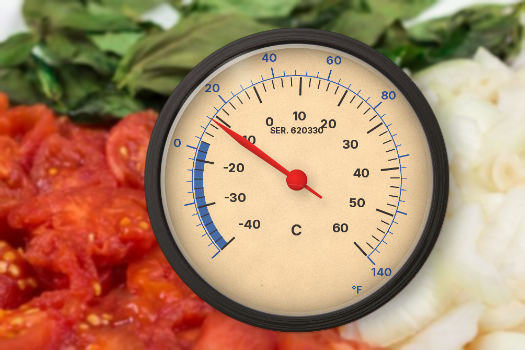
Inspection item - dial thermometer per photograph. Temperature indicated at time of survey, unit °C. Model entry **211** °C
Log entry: **-11** °C
